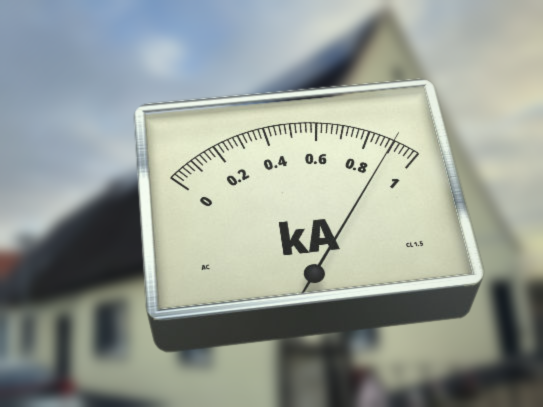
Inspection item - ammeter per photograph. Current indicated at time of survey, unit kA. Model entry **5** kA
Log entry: **0.9** kA
